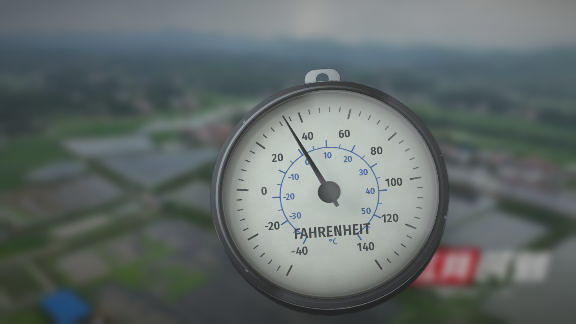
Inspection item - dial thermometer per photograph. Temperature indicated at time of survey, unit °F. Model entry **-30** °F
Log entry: **34** °F
